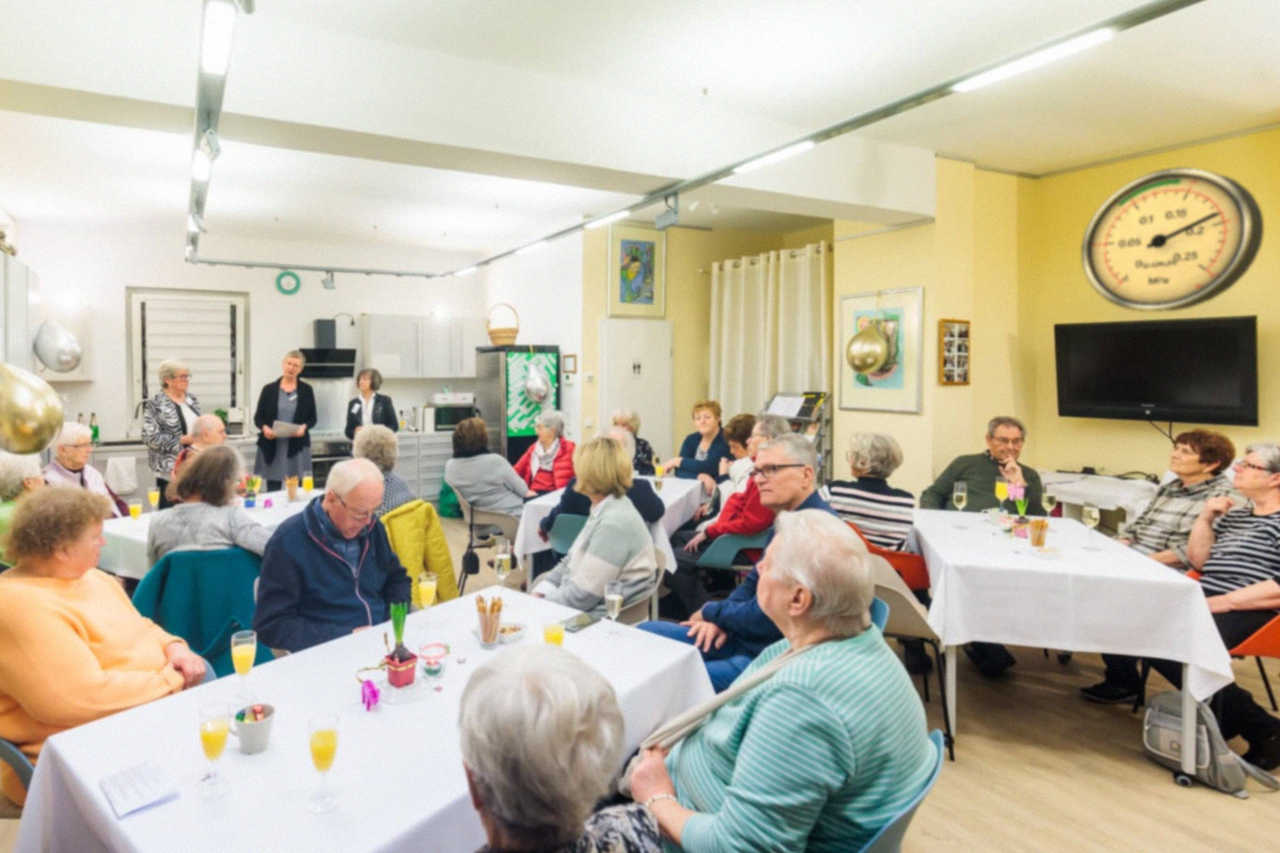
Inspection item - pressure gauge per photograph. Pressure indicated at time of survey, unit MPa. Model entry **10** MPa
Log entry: **0.19** MPa
